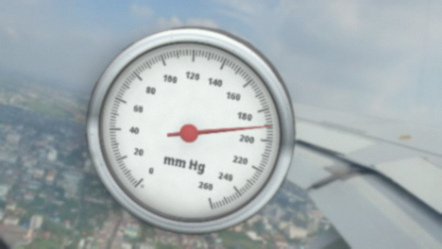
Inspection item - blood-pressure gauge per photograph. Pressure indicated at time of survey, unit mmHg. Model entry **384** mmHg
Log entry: **190** mmHg
